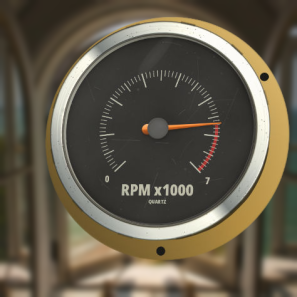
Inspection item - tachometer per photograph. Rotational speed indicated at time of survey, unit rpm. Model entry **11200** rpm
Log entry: **5700** rpm
